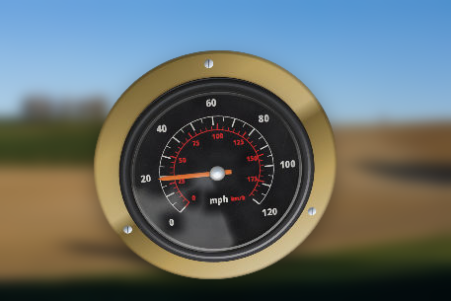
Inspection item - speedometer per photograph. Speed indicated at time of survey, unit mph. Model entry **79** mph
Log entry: **20** mph
